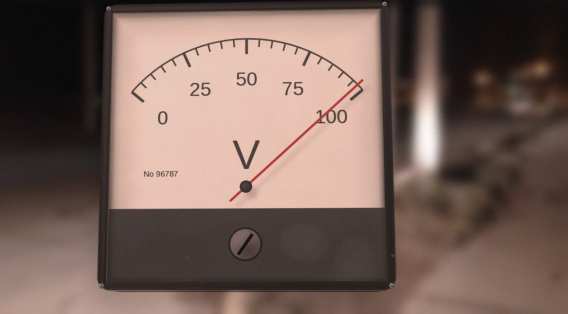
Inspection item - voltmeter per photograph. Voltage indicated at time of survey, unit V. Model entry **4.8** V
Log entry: **97.5** V
